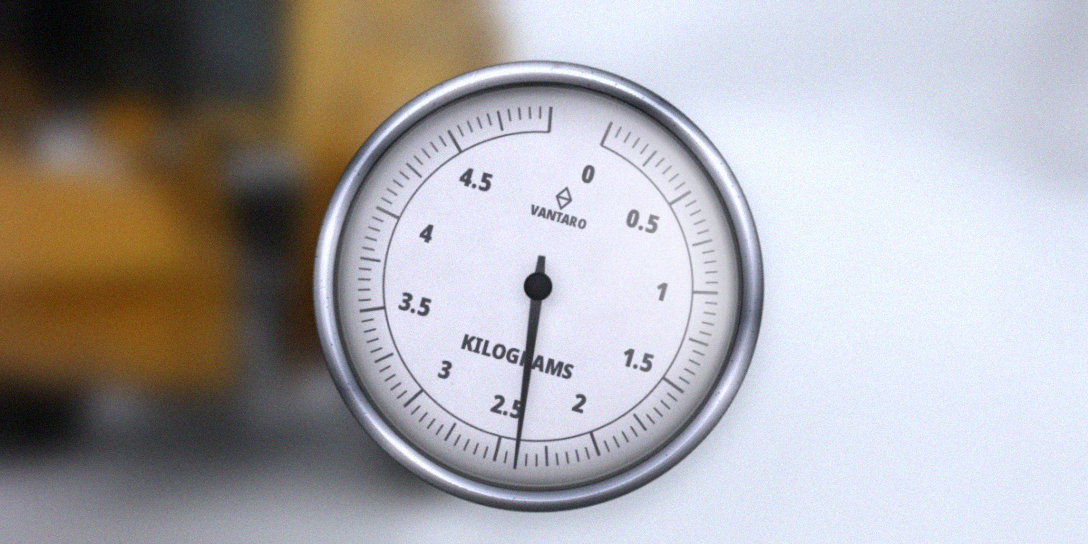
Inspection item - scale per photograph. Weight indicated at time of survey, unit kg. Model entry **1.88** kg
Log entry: **2.4** kg
